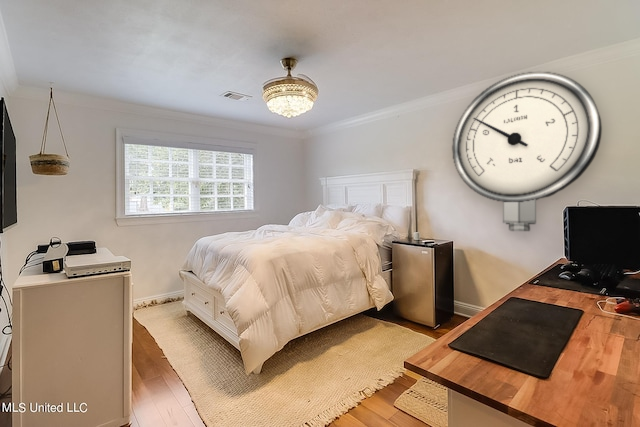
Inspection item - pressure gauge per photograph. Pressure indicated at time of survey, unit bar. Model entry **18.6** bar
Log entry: **0.2** bar
